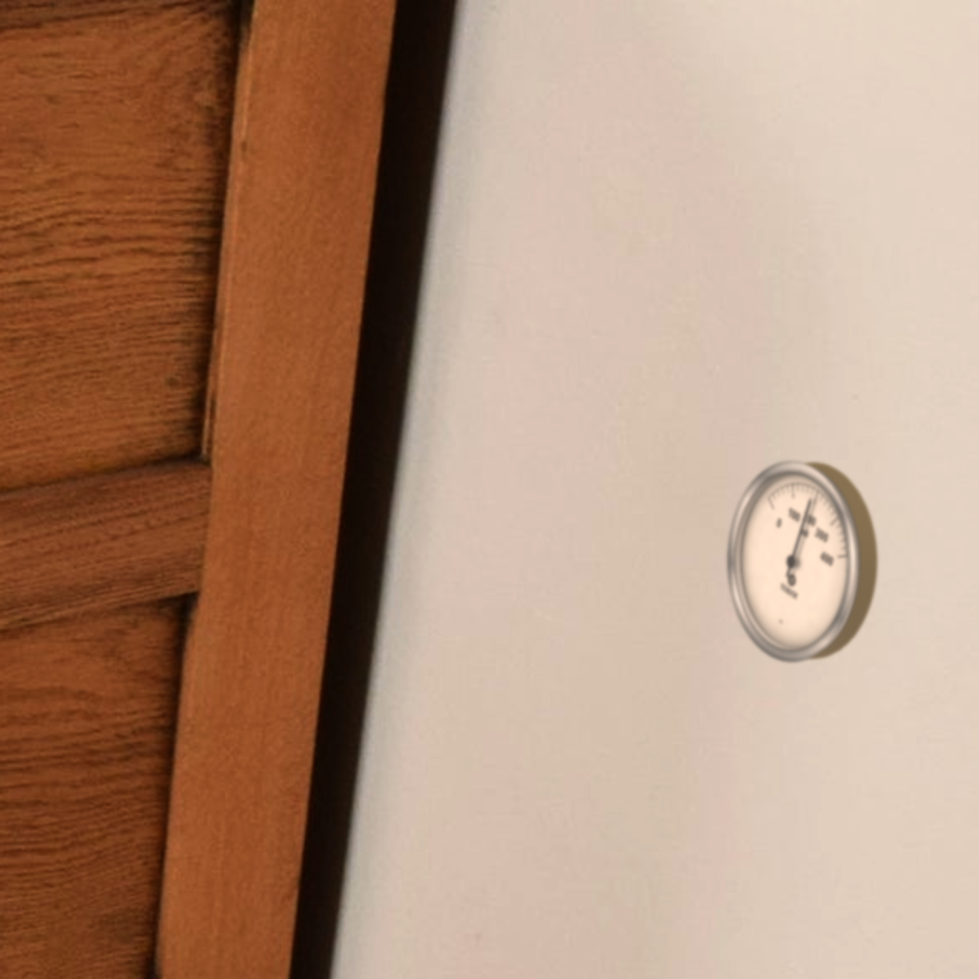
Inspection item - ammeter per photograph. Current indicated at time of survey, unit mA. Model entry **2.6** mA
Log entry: **200** mA
